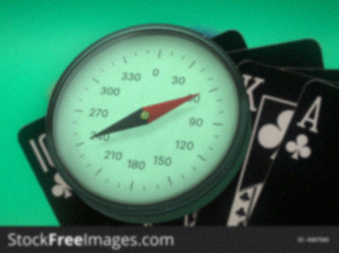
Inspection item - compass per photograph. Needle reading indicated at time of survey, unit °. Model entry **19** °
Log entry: **60** °
